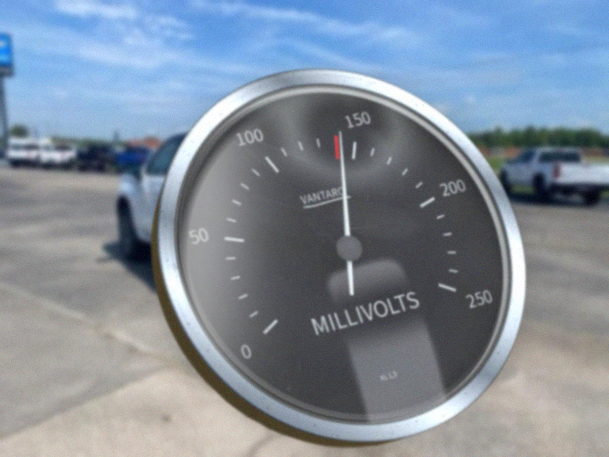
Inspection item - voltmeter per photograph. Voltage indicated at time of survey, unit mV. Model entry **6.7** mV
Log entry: **140** mV
